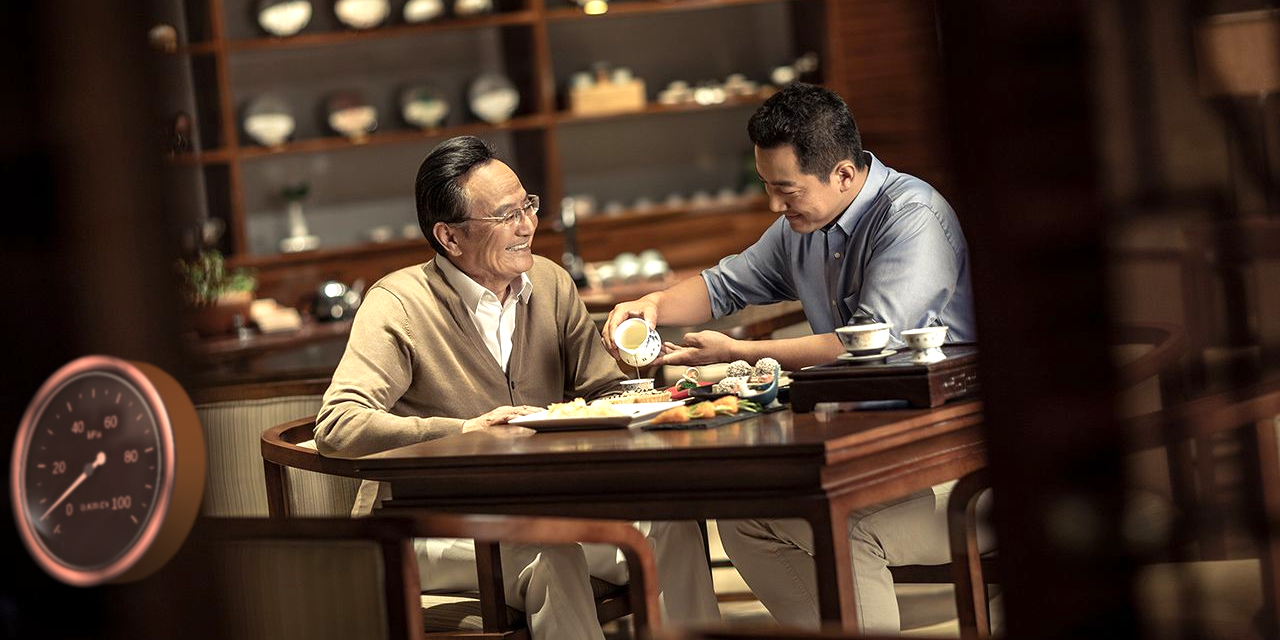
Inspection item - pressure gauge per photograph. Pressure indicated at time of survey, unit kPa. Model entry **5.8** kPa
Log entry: **5** kPa
